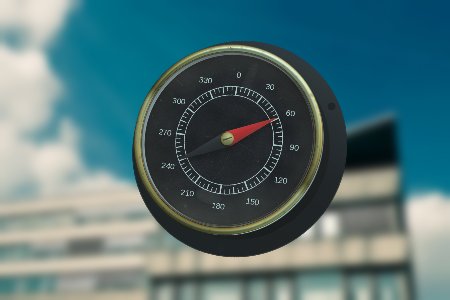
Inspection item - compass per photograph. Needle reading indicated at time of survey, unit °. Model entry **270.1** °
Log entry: **60** °
